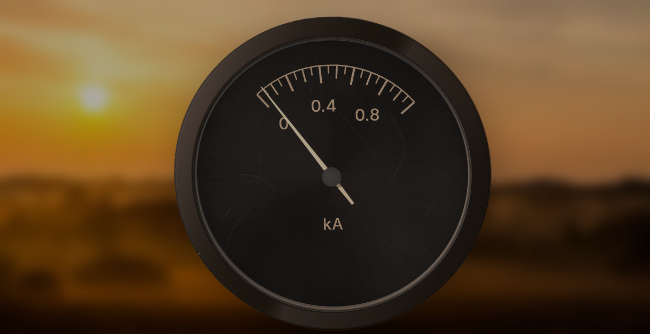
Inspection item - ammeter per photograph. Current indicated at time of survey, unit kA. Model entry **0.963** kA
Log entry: **0.05** kA
